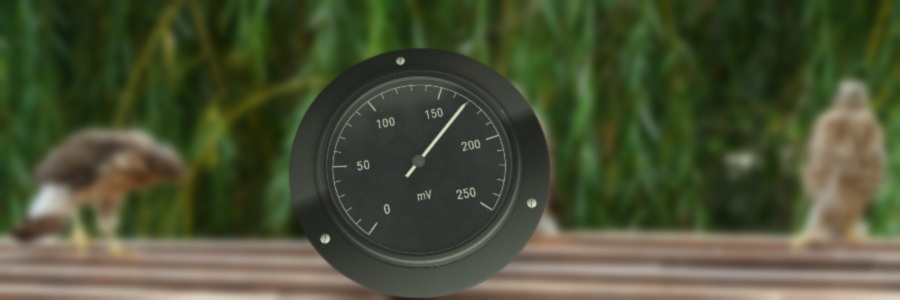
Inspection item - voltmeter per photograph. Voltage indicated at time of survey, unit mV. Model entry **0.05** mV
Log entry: **170** mV
